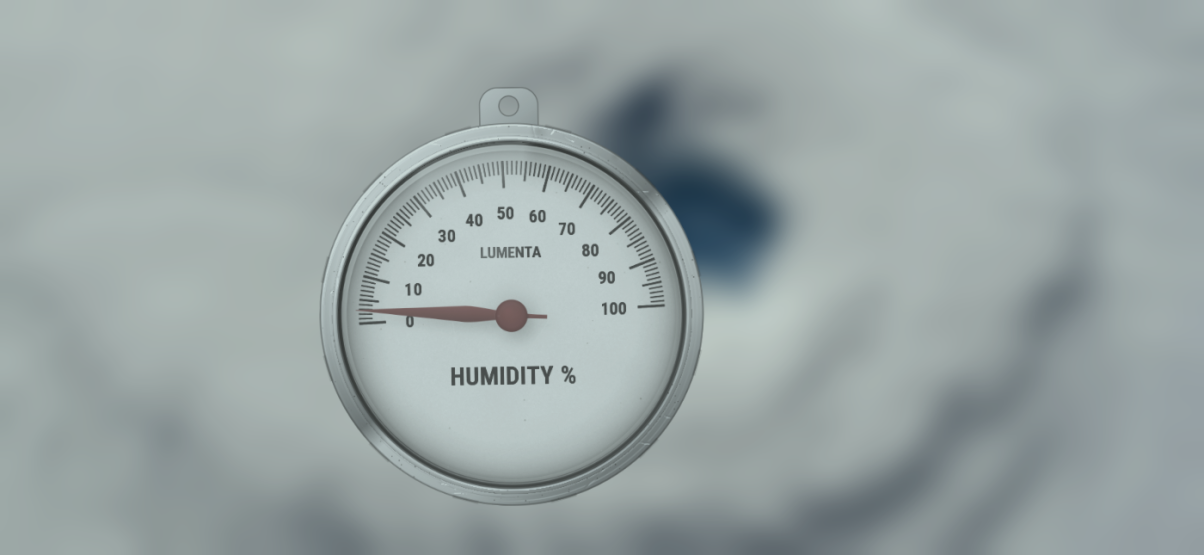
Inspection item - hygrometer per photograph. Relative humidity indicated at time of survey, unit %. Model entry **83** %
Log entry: **3** %
